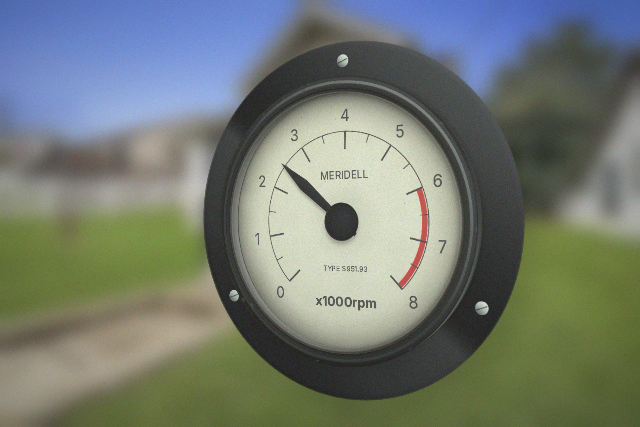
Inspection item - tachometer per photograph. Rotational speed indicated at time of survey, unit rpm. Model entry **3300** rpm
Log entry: **2500** rpm
